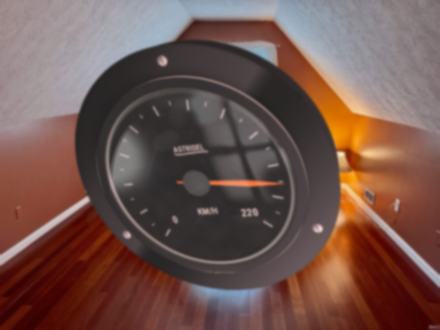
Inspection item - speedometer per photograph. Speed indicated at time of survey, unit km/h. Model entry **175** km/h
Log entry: **190** km/h
